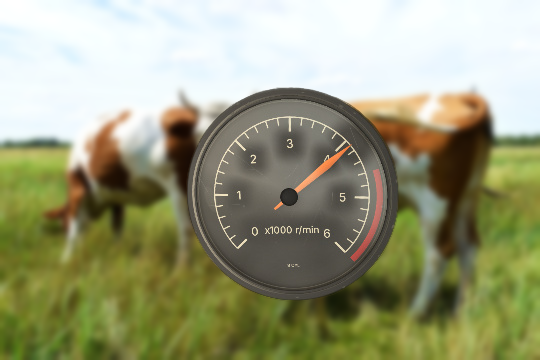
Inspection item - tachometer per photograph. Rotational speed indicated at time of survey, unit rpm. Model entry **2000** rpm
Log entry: **4100** rpm
